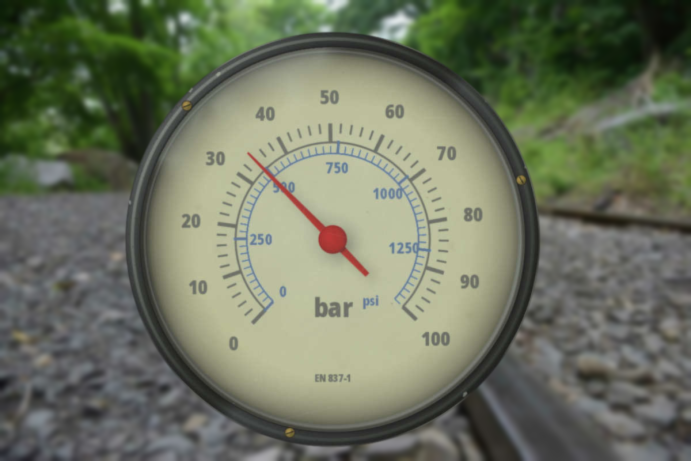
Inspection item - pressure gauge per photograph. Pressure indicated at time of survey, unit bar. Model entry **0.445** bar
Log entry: **34** bar
